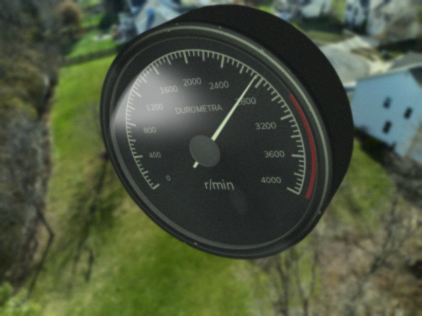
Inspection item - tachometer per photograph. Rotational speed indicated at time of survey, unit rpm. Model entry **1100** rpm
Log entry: **2750** rpm
